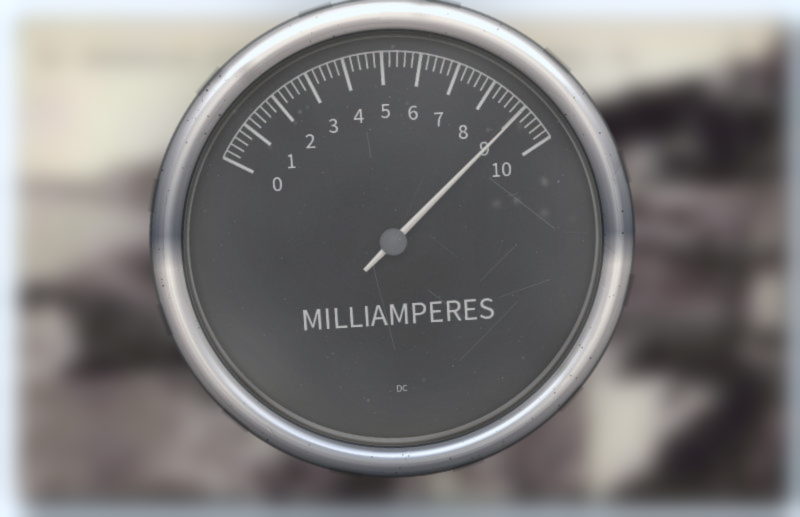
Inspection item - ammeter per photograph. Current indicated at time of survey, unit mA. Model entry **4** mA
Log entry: **9** mA
